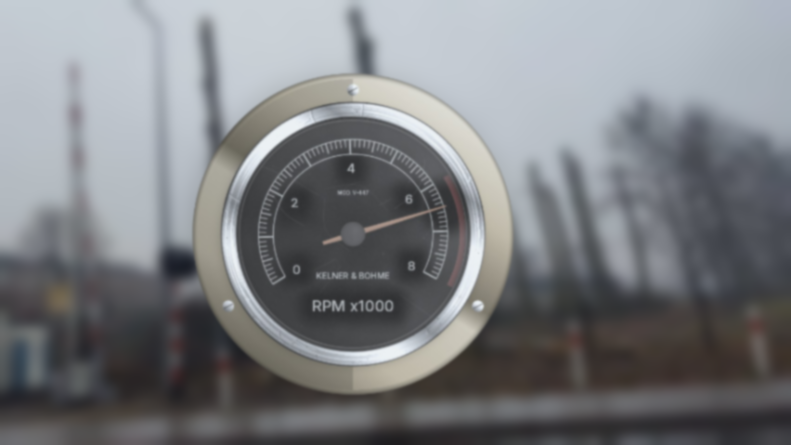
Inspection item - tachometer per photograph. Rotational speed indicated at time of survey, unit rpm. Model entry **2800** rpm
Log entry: **6500** rpm
